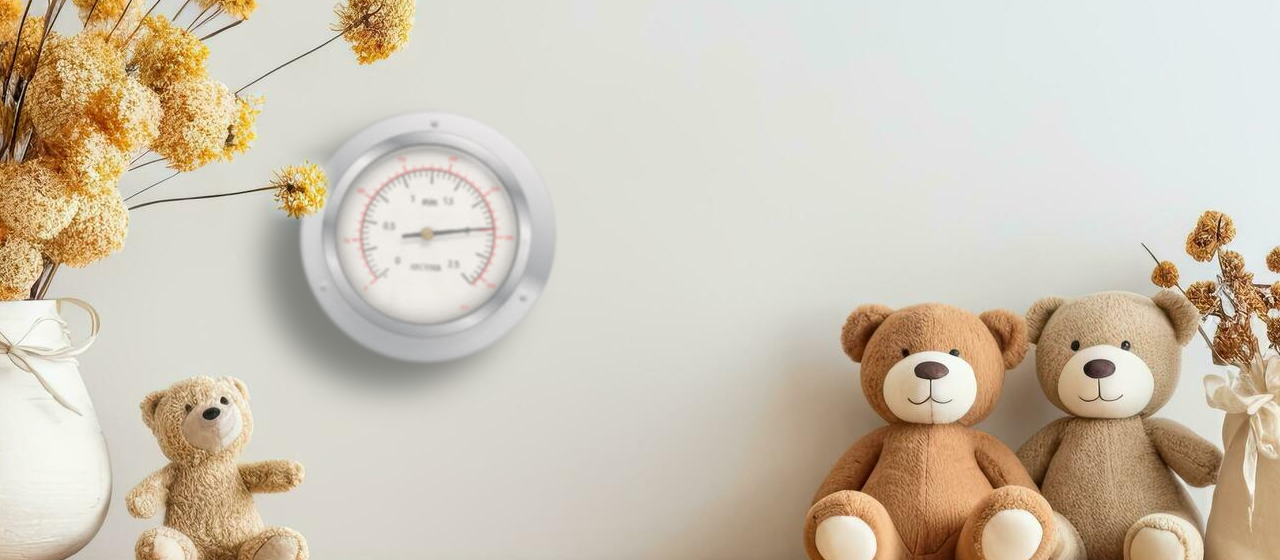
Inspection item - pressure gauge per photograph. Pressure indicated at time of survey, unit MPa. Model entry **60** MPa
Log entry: **2** MPa
